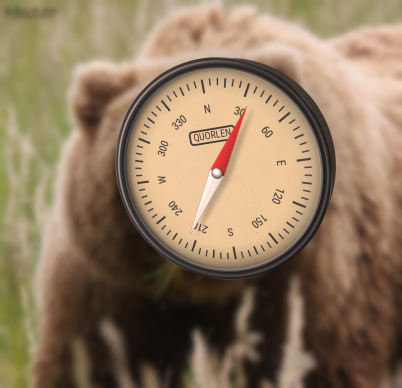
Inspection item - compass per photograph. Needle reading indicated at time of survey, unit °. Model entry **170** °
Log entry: **35** °
